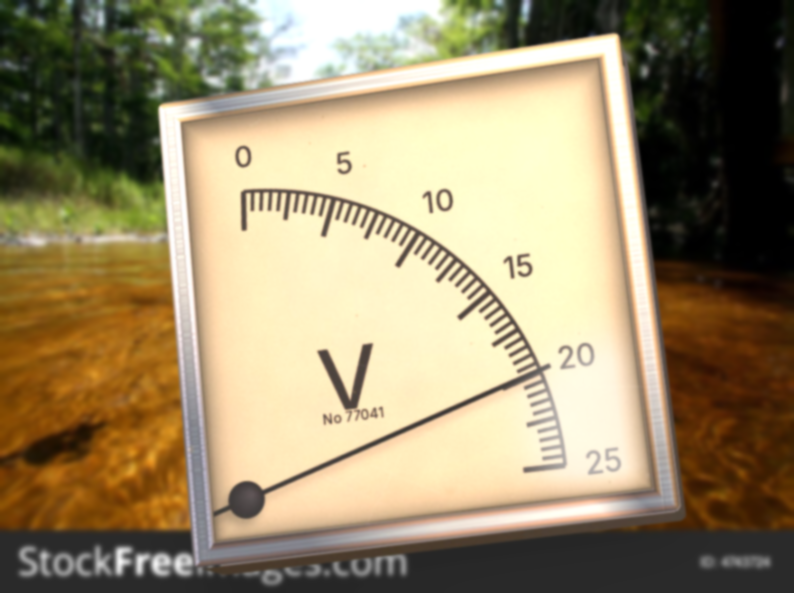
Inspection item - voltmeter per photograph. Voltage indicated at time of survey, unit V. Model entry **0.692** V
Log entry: **20** V
